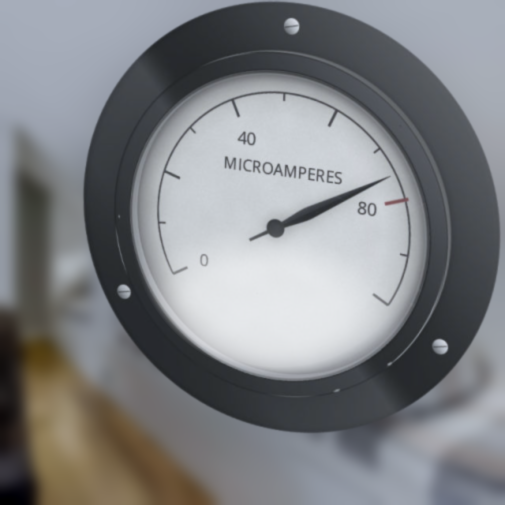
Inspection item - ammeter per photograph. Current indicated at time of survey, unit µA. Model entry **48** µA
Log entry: **75** µA
